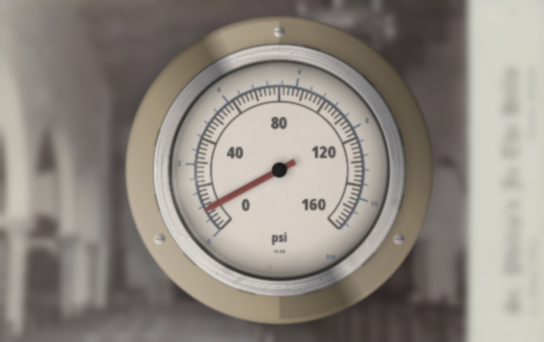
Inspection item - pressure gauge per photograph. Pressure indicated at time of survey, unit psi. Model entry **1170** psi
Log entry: **10** psi
